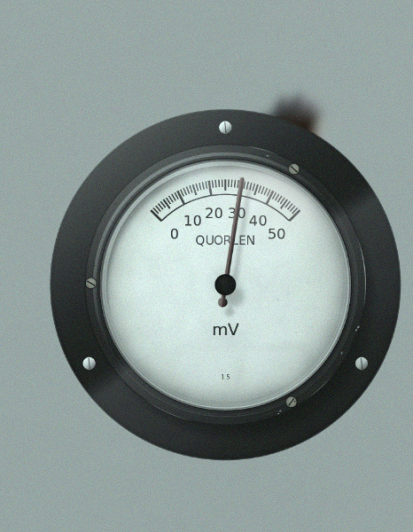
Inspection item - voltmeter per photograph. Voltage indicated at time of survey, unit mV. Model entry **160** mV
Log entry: **30** mV
